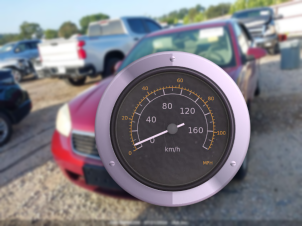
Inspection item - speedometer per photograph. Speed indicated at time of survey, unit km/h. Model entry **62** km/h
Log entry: **5** km/h
